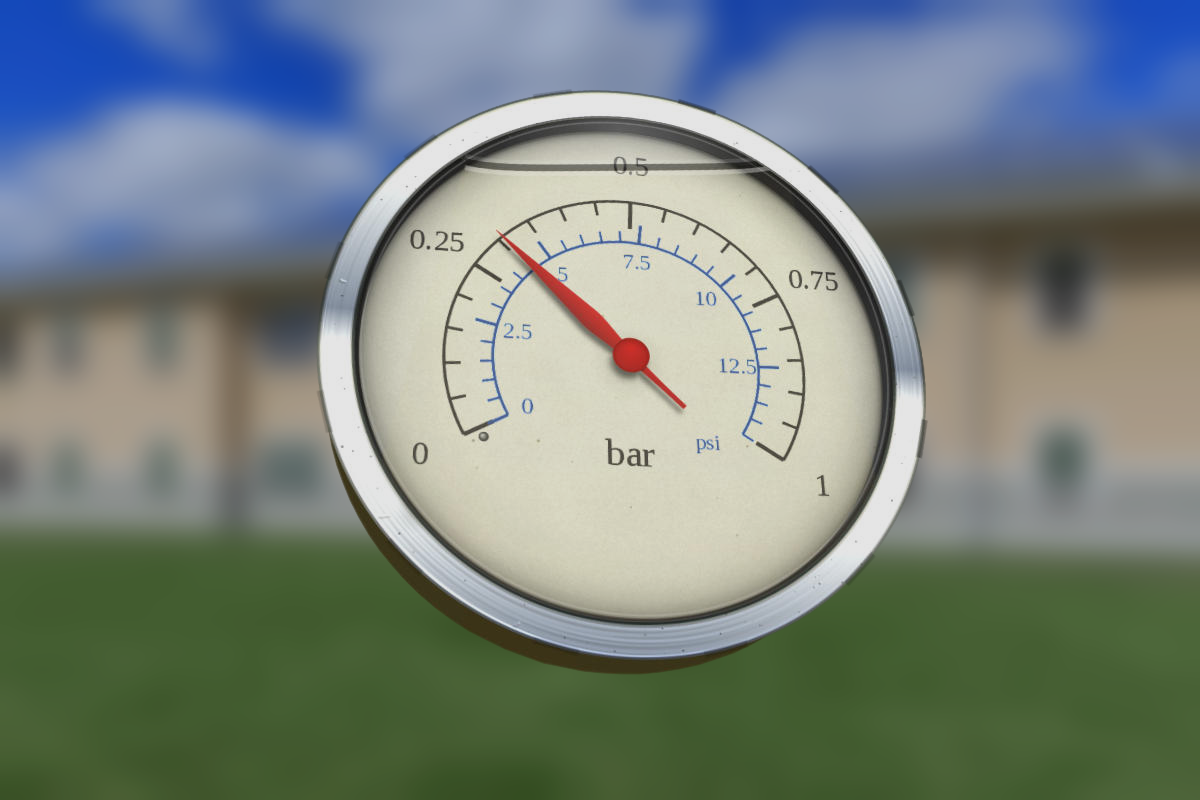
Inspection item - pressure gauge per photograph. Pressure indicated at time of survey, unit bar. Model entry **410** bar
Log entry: **0.3** bar
